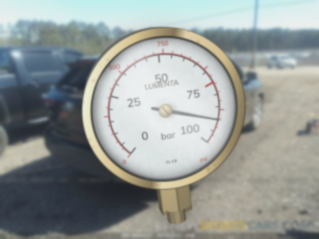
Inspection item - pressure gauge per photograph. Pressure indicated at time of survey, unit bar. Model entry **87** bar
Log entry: **90** bar
